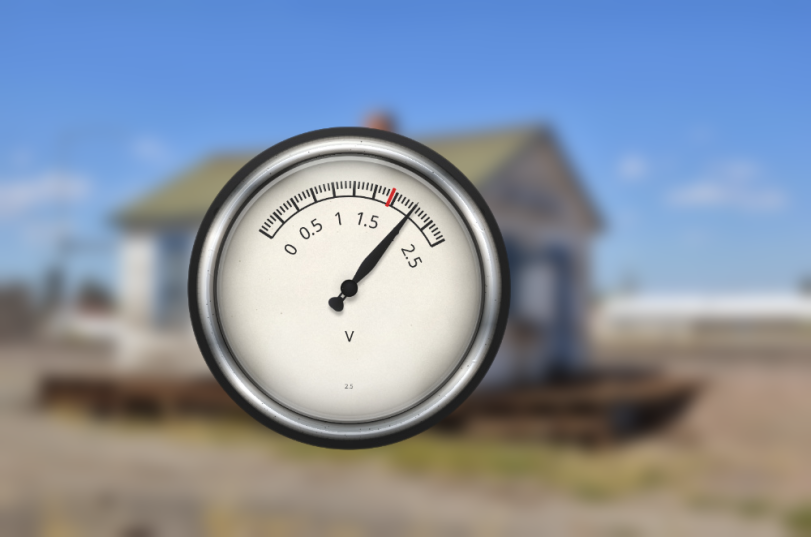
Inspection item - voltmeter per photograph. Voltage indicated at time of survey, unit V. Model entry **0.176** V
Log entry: **2** V
